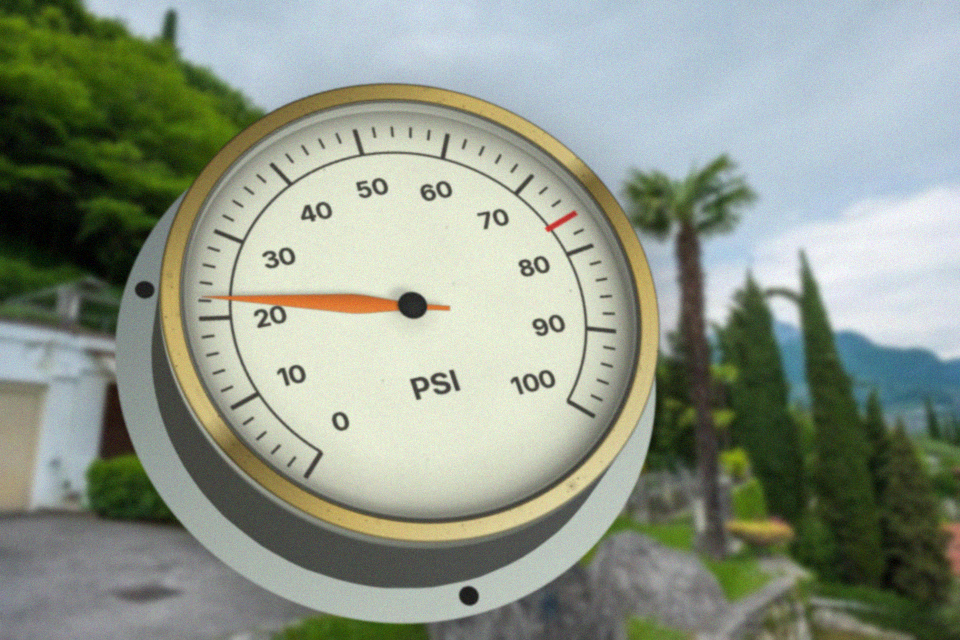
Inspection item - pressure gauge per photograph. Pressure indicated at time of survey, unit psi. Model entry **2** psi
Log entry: **22** psi
